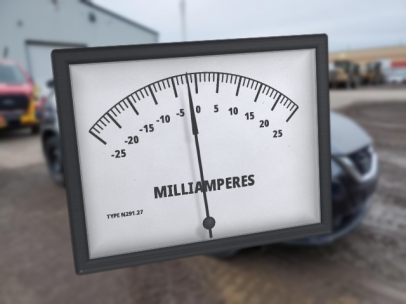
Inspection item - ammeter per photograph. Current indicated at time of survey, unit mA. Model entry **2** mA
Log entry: **-2** mA
